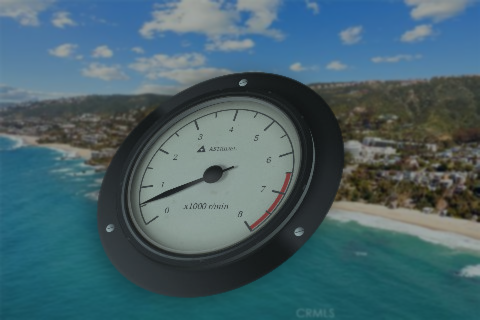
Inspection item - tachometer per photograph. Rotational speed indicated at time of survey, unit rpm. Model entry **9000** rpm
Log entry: **500** rpm
